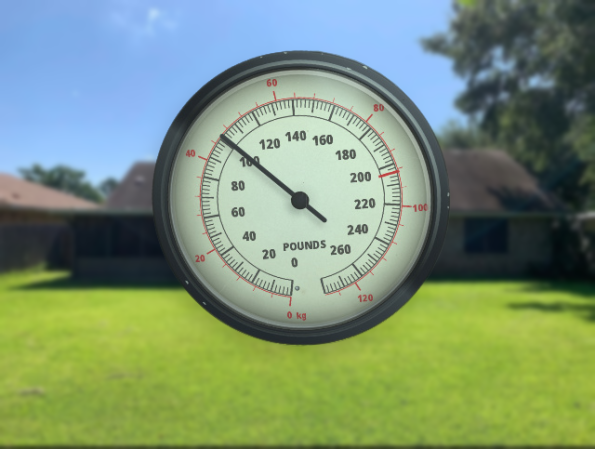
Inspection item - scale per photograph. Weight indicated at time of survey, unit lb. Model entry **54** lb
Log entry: **102** lb
